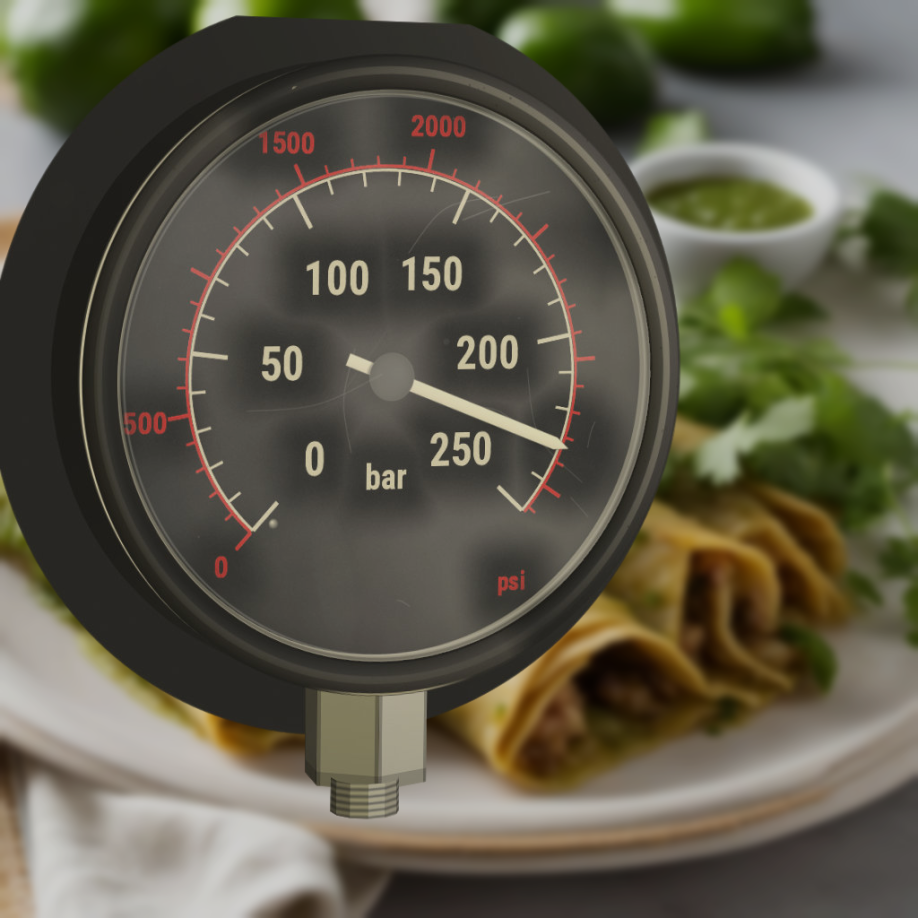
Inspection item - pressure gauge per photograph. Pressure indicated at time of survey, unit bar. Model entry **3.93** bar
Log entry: **230** bar
